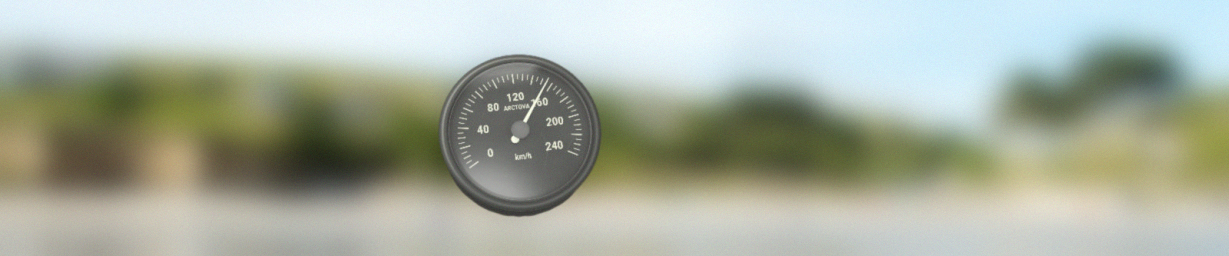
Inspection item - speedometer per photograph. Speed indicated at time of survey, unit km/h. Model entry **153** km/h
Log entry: **155** km/h
